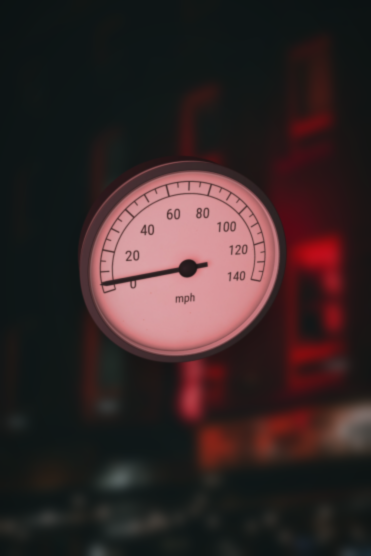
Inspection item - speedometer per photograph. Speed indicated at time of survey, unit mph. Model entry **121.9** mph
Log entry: **5** mph
